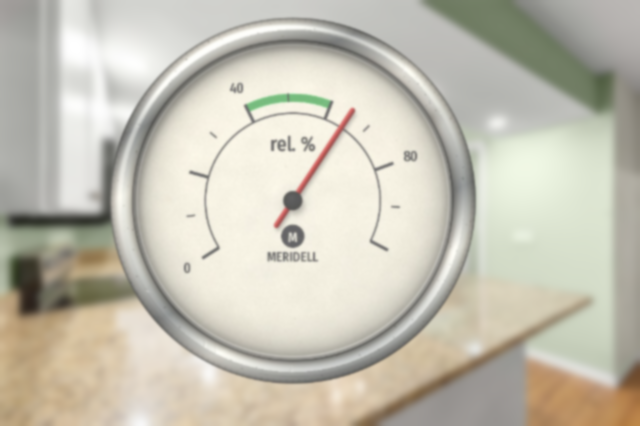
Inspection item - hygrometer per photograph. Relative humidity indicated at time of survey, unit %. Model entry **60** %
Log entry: **65** %
